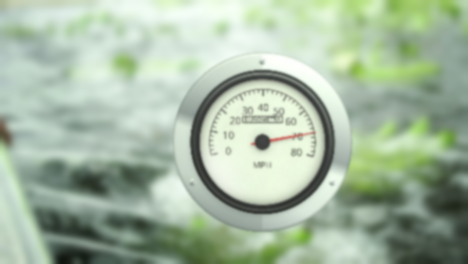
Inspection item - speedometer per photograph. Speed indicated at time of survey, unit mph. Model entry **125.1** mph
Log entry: **70** mph
